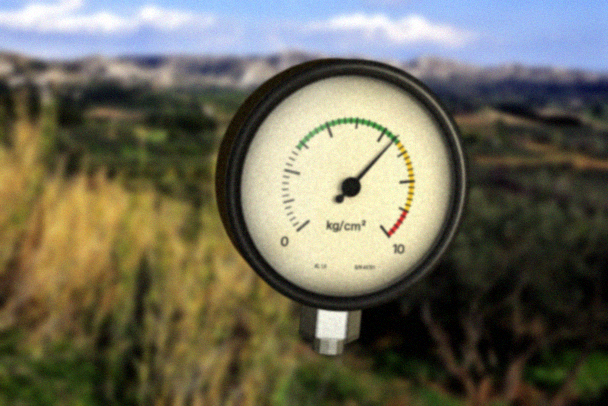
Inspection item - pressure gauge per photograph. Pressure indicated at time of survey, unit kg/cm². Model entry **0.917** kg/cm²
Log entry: **6.4** kg/cm²
